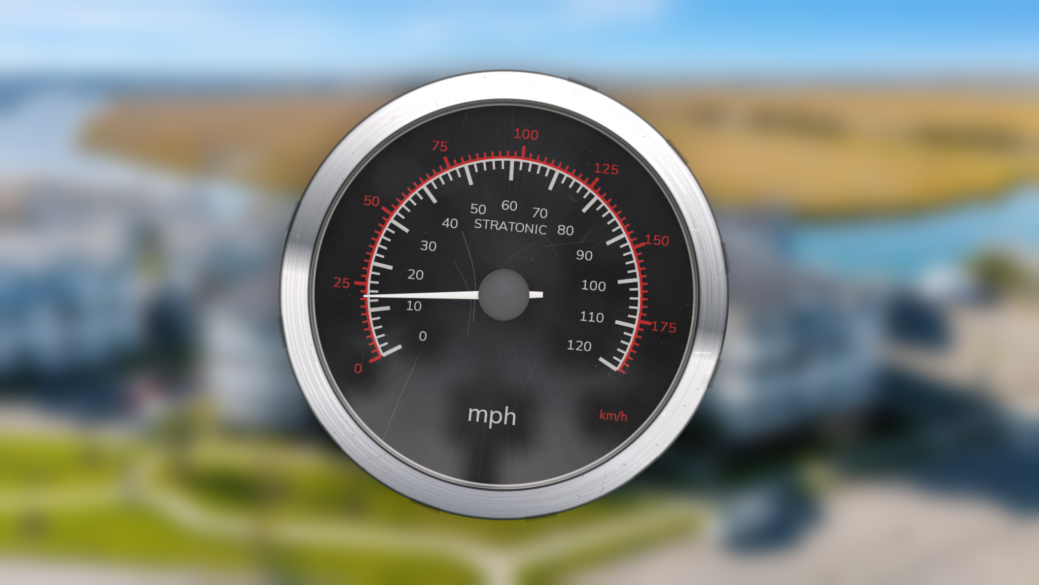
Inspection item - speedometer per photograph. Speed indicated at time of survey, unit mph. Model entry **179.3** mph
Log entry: **13** mph
